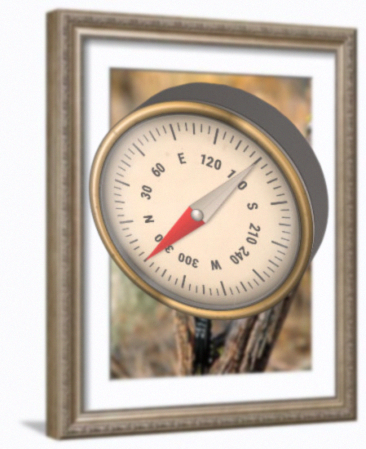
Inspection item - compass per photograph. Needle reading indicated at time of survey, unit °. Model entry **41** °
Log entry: **330** °
